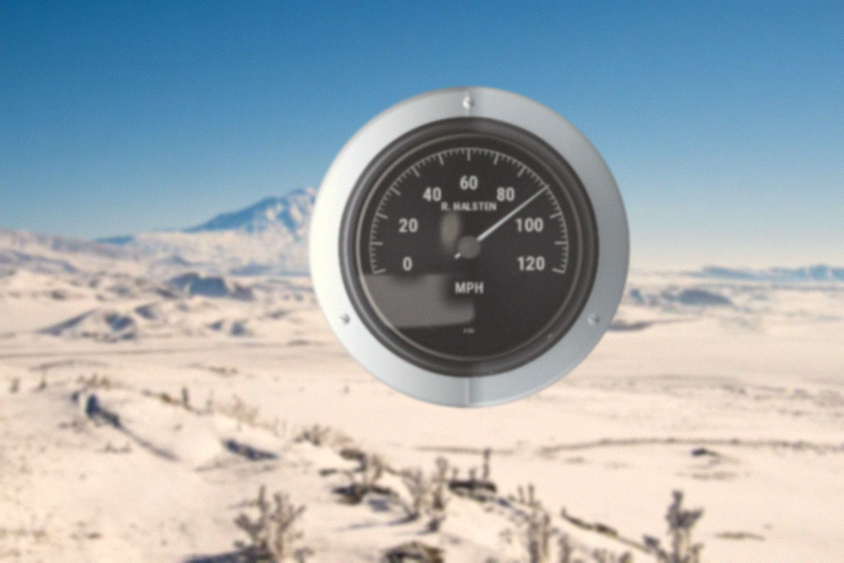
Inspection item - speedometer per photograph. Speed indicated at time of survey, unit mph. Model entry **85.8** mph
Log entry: **90** mph
